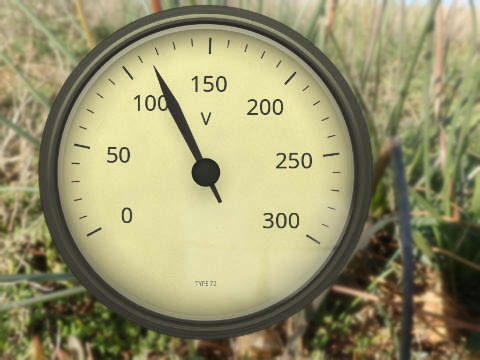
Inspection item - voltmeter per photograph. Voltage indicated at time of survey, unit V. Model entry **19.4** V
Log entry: **115** V
